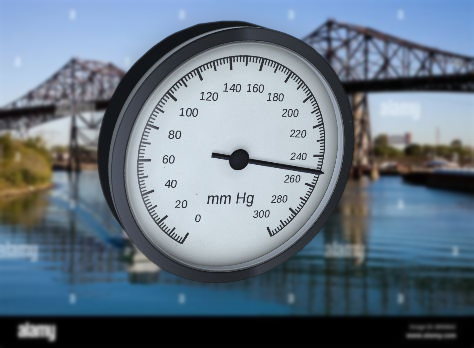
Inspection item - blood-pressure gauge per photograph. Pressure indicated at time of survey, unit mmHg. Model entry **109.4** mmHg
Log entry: **250** mmHg
